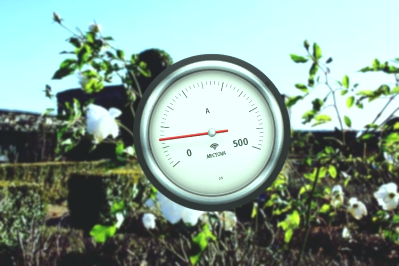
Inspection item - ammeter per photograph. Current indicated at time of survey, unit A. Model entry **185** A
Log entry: **70** A
